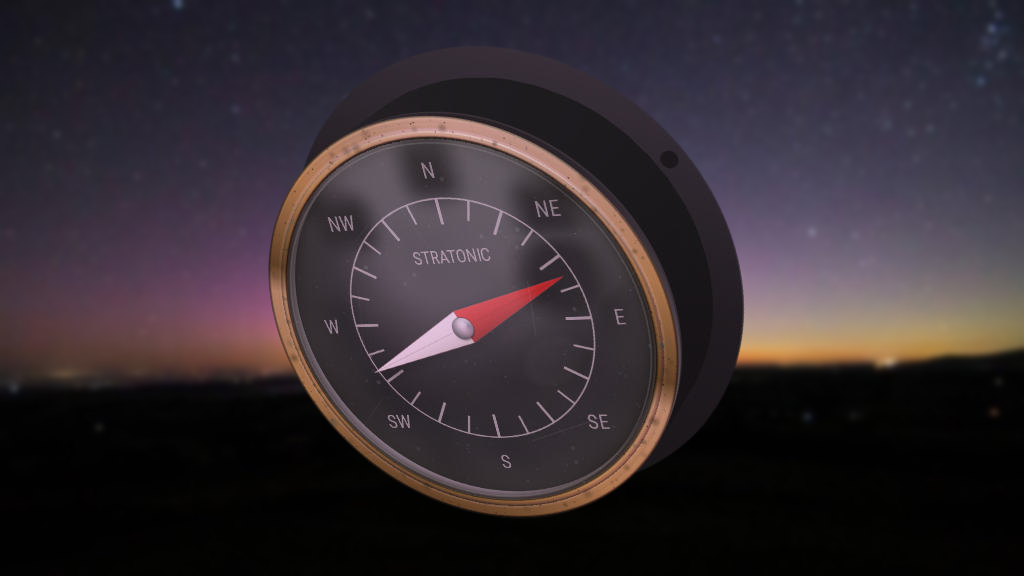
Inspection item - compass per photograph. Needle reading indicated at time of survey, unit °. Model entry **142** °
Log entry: **67.5** °
